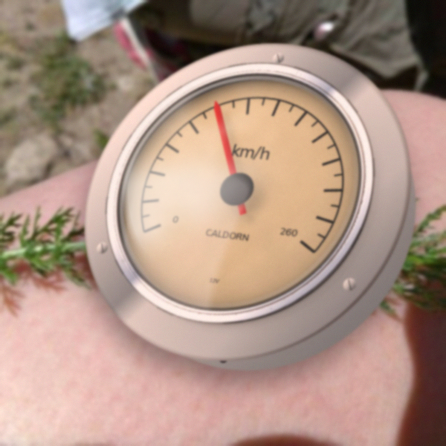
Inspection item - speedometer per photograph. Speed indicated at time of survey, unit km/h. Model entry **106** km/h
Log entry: **100** km/h
